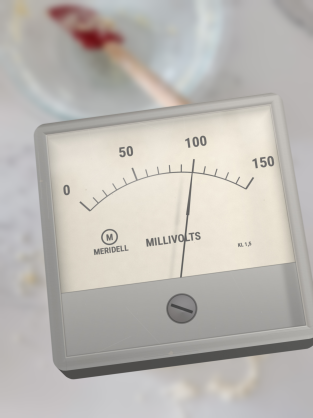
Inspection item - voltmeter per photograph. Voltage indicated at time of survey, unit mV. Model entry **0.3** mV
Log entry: **100** mV
